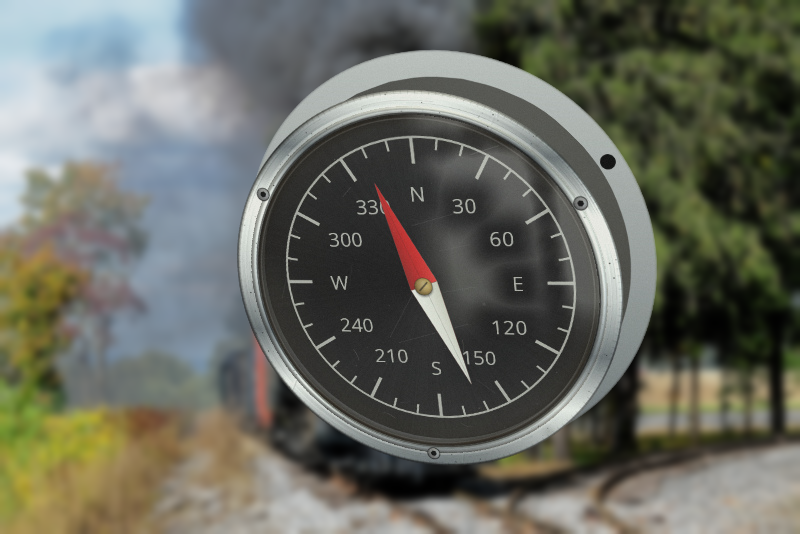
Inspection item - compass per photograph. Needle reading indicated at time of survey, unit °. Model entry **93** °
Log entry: **340** °
